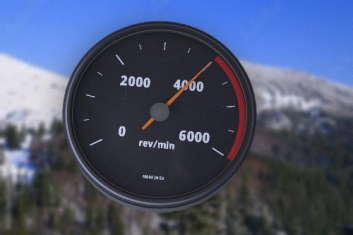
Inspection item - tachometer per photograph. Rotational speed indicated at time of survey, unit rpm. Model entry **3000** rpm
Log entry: **4000** rpm
